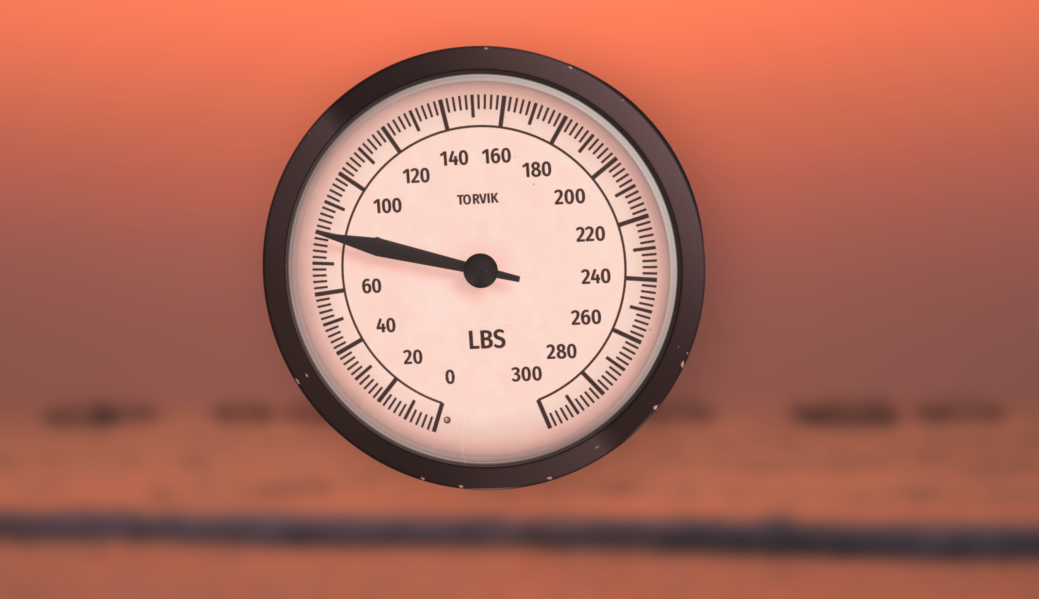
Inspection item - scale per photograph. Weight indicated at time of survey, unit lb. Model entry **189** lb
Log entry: **80** lb
